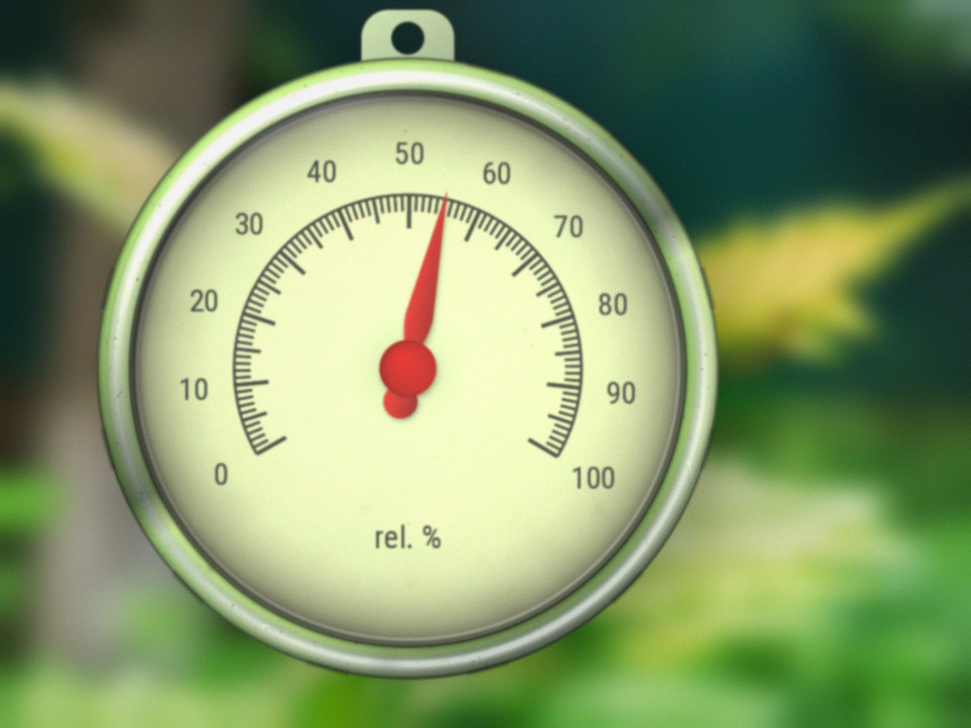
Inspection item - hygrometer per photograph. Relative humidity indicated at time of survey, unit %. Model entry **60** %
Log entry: **55** %
